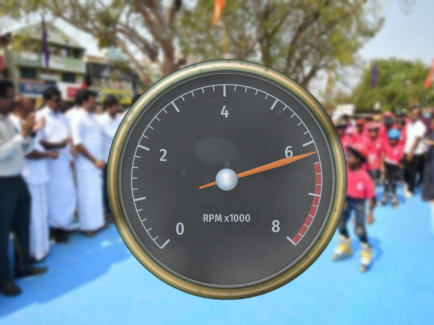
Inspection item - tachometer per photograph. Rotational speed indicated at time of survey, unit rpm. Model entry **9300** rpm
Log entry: **6200** rpm
